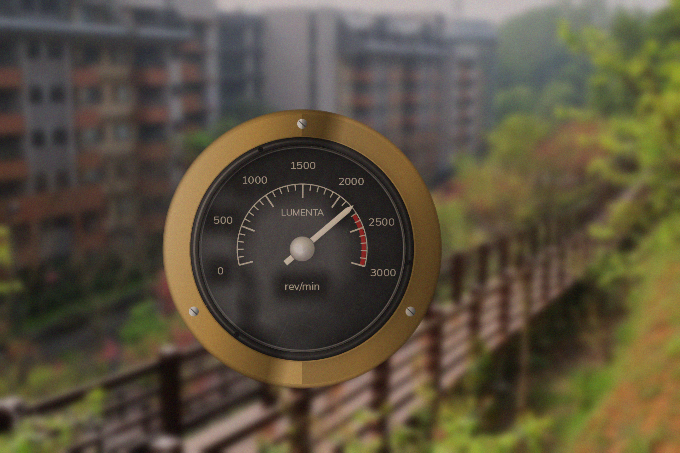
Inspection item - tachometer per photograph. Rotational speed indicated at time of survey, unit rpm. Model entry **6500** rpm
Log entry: **2200** rpm
